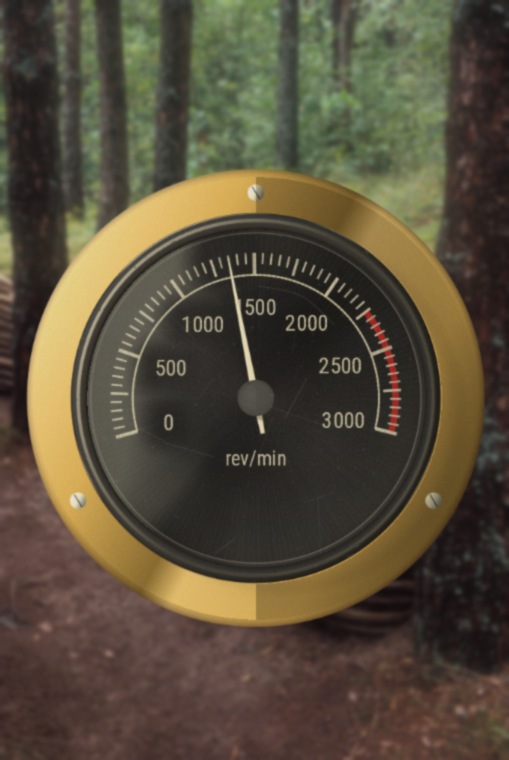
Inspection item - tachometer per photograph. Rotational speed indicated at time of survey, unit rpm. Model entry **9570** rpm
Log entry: **1350** rpm
